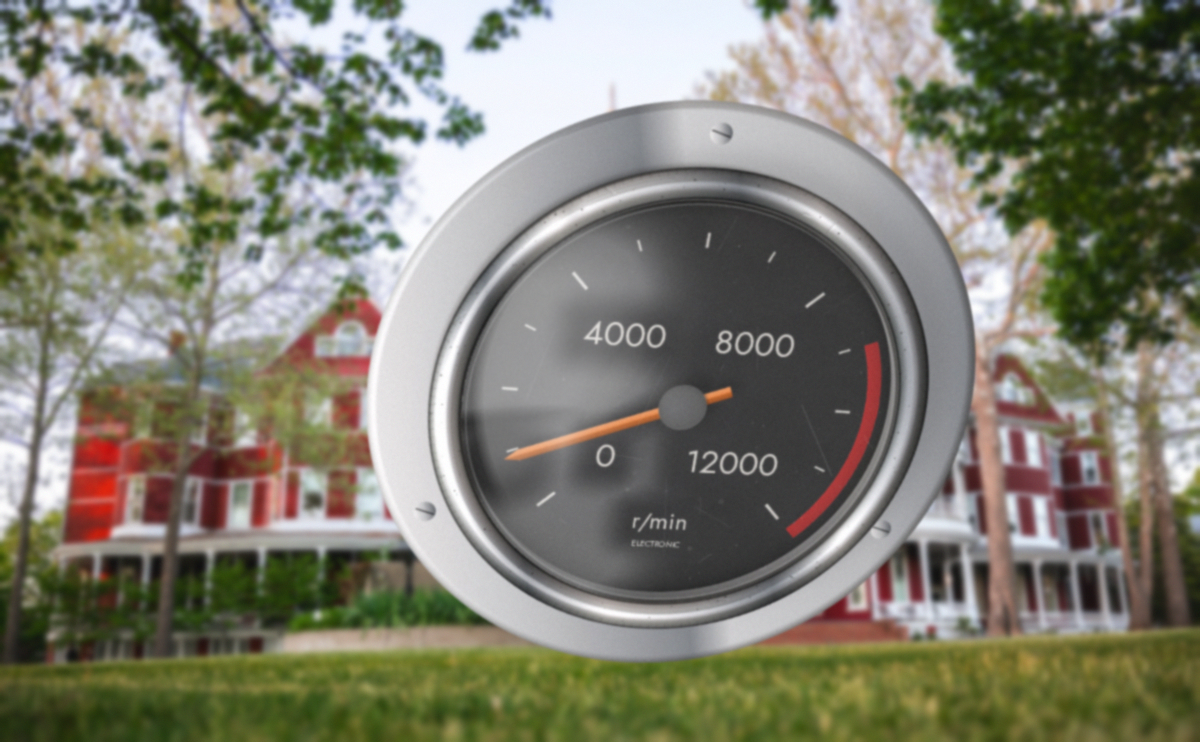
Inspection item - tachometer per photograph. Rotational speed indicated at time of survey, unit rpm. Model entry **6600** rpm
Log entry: **1000** rpm
